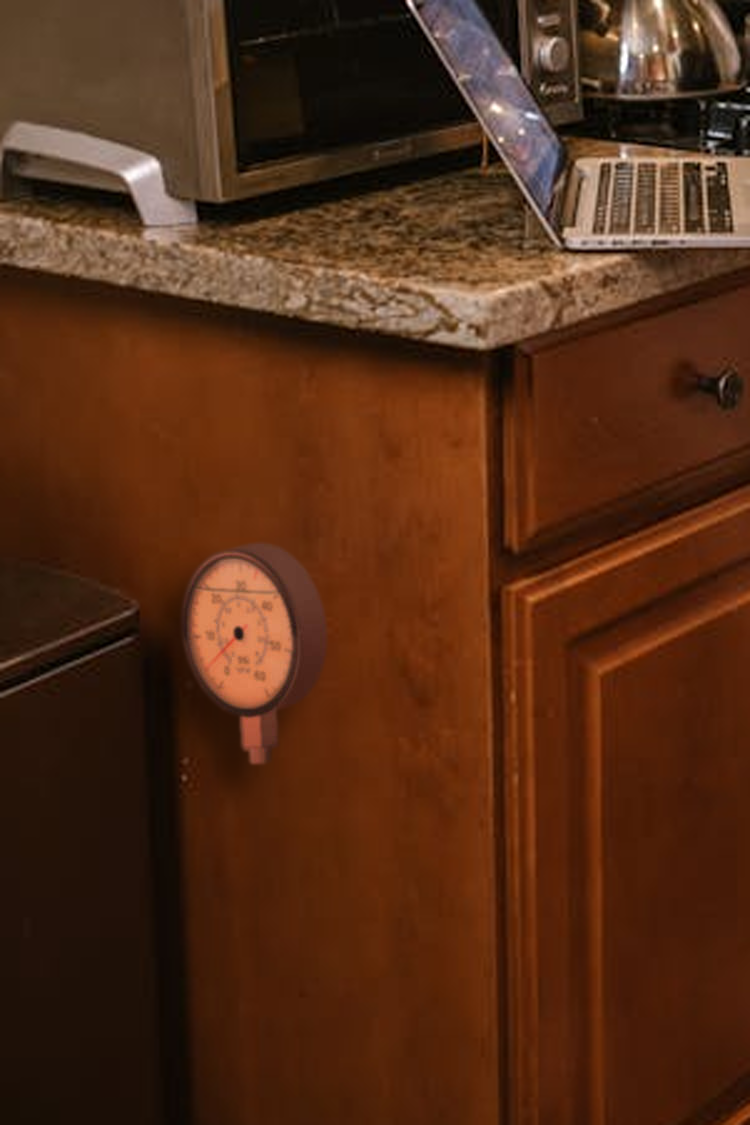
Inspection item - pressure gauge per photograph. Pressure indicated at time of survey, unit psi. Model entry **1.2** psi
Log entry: **4** psi
